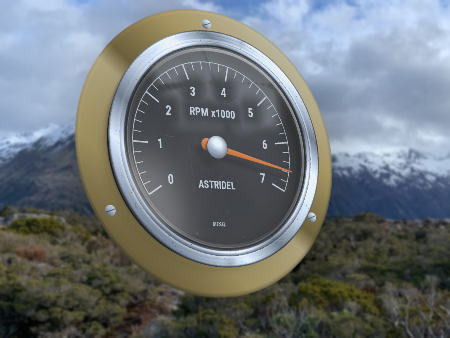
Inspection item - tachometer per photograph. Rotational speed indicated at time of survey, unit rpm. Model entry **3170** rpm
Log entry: **6600** rpm
